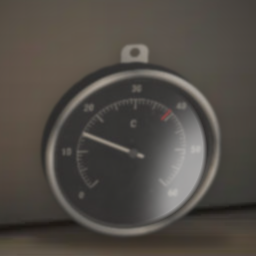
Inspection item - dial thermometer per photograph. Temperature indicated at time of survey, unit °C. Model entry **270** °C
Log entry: **15** °C
